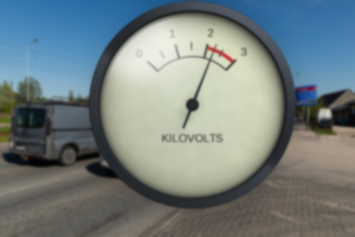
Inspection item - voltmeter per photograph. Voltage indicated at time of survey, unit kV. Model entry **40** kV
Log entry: **2.25** kV
